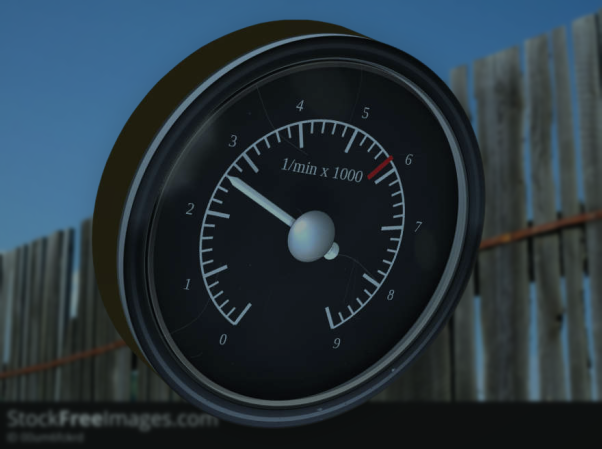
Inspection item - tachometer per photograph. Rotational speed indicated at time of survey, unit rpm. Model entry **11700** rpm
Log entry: **2600** rpm
